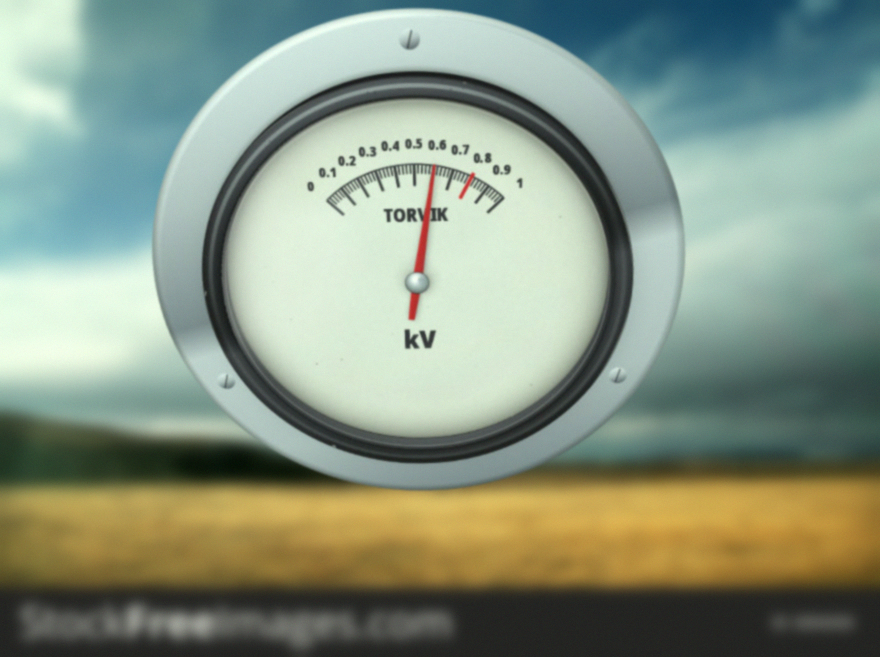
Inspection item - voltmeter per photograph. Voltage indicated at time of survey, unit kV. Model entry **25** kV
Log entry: **0.6** kV
